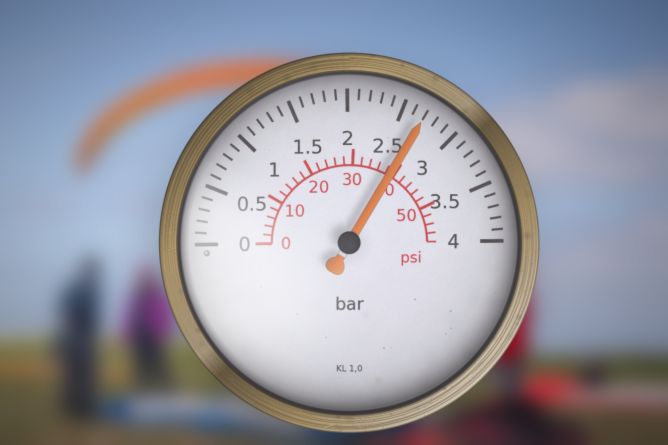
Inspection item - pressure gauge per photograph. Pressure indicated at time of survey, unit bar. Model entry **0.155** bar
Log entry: **2.7** bar
